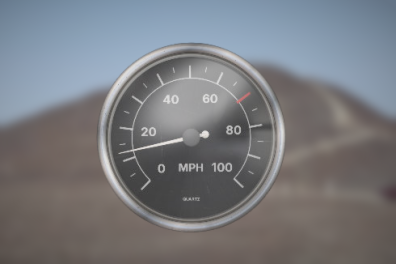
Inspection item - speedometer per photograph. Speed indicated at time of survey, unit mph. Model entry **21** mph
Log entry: **12.5** mph
